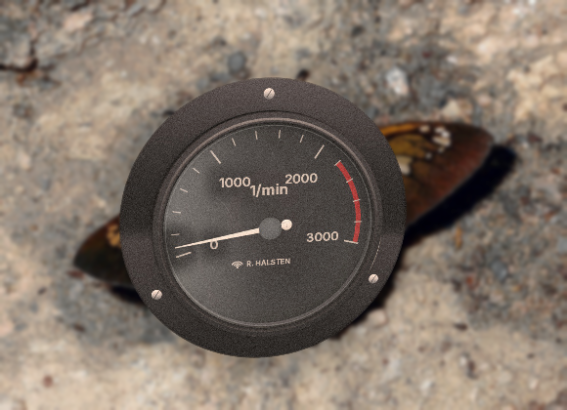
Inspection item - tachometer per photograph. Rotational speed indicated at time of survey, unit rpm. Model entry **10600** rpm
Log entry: **100** rpm
